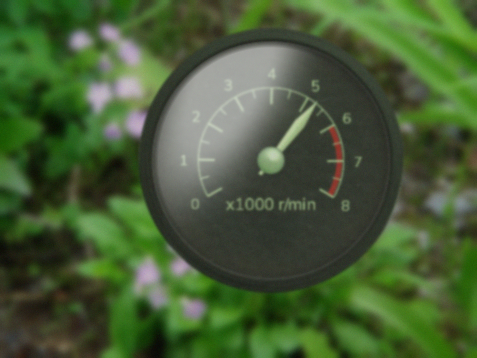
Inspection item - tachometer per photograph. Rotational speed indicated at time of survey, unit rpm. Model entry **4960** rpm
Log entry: **5250** rpm
